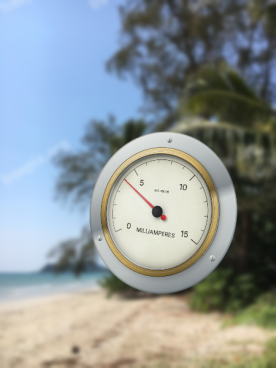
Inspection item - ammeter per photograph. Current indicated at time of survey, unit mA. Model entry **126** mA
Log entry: **4** mA
